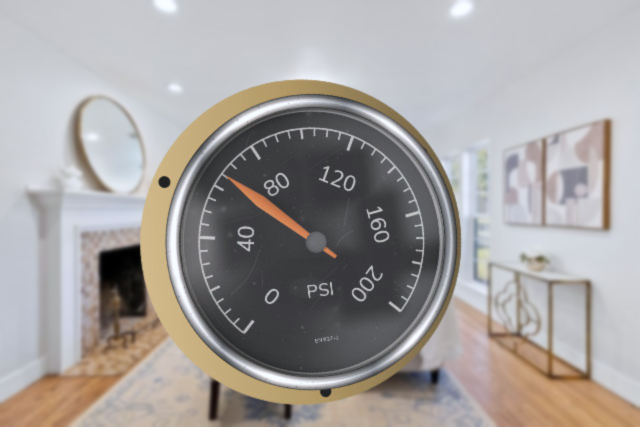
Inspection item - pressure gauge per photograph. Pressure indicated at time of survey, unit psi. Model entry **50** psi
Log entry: **65** psi
